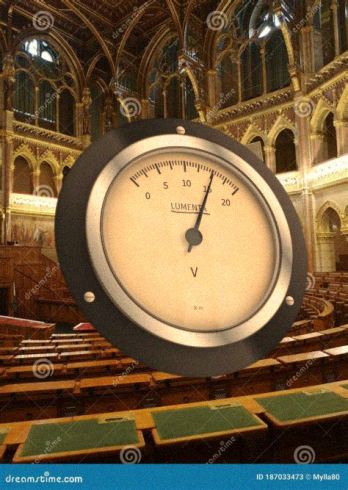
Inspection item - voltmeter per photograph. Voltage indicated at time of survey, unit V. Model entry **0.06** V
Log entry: **15** V
